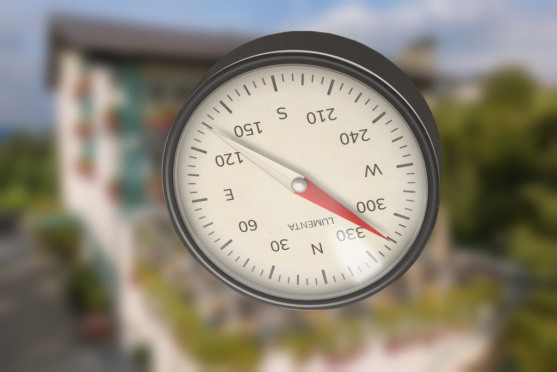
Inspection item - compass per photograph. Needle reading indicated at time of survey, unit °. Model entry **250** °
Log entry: **315** °
